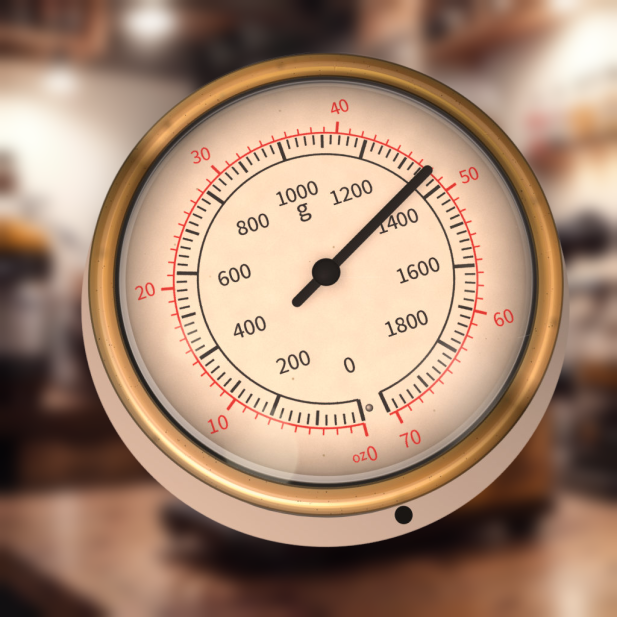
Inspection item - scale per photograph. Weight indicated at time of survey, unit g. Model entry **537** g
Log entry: **1360** g
